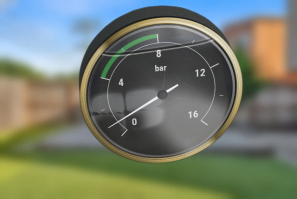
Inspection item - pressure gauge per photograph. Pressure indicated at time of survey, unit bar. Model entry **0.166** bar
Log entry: **1** bar
